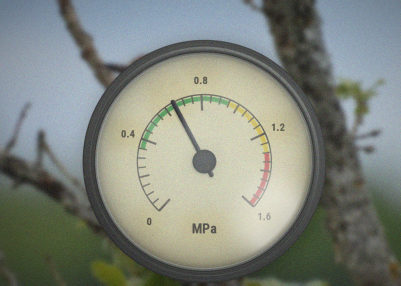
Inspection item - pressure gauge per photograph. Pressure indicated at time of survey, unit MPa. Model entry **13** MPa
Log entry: **0.65** MPa
